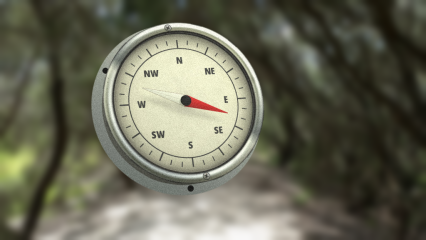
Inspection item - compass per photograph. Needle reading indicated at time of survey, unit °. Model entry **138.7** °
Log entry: **110** °
